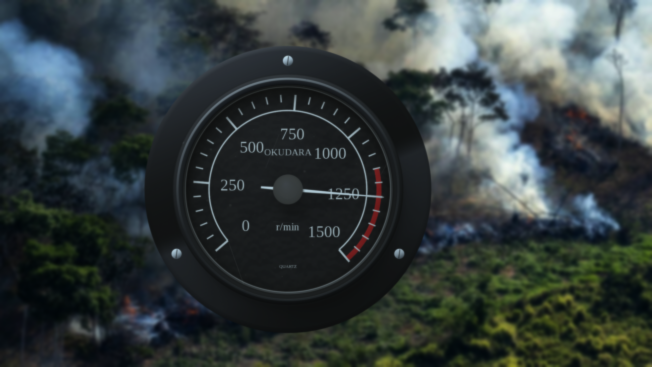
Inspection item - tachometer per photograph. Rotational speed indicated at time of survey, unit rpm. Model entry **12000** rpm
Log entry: **1250** rpm
